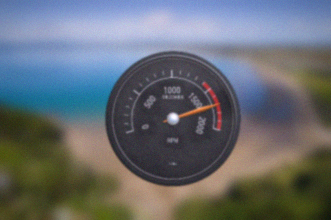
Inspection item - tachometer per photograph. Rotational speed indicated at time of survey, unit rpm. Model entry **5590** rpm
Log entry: **1700** rpm
